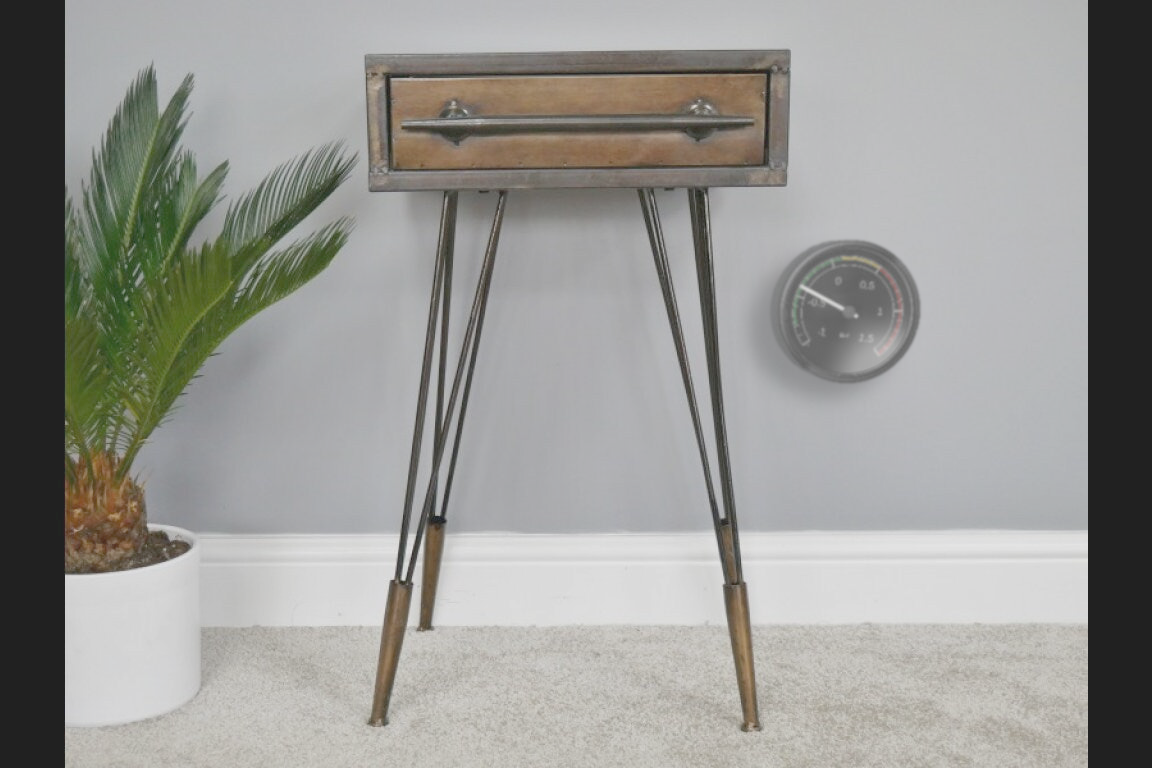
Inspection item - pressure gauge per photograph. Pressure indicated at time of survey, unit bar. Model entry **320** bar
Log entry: **-0.4** bar
